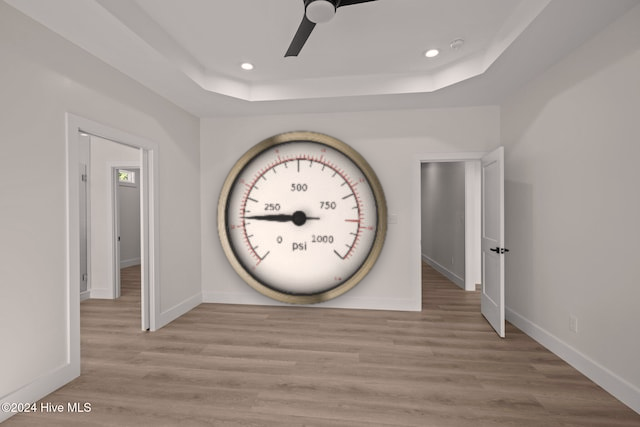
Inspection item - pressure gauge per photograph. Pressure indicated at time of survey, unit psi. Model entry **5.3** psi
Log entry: **175** psi
